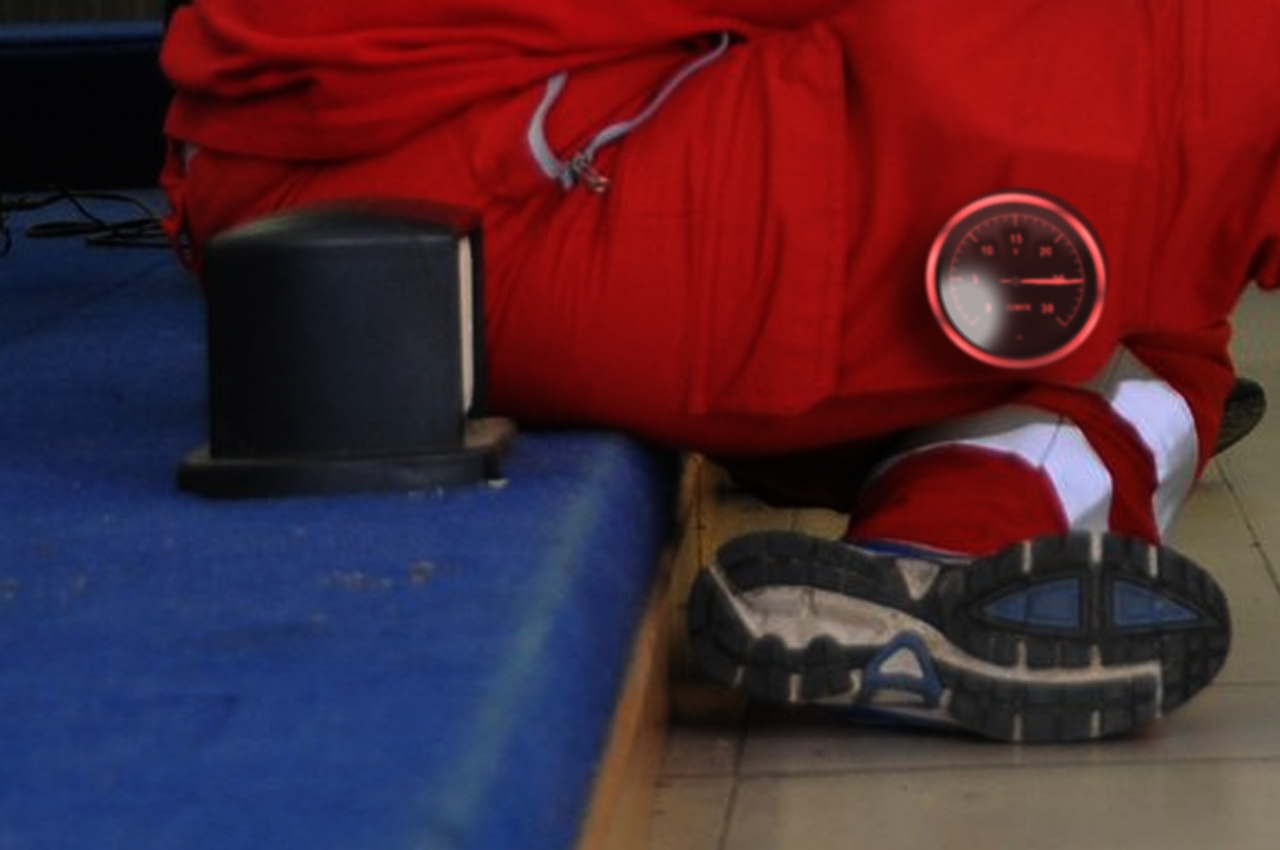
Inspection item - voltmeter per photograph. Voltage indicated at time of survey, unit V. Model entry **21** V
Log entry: **25** V
